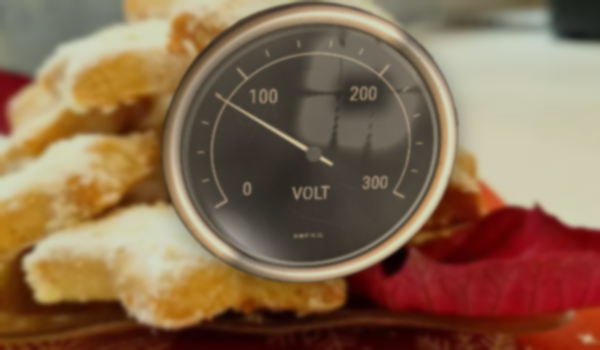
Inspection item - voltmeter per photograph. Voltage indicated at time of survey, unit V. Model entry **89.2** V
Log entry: **80** V
